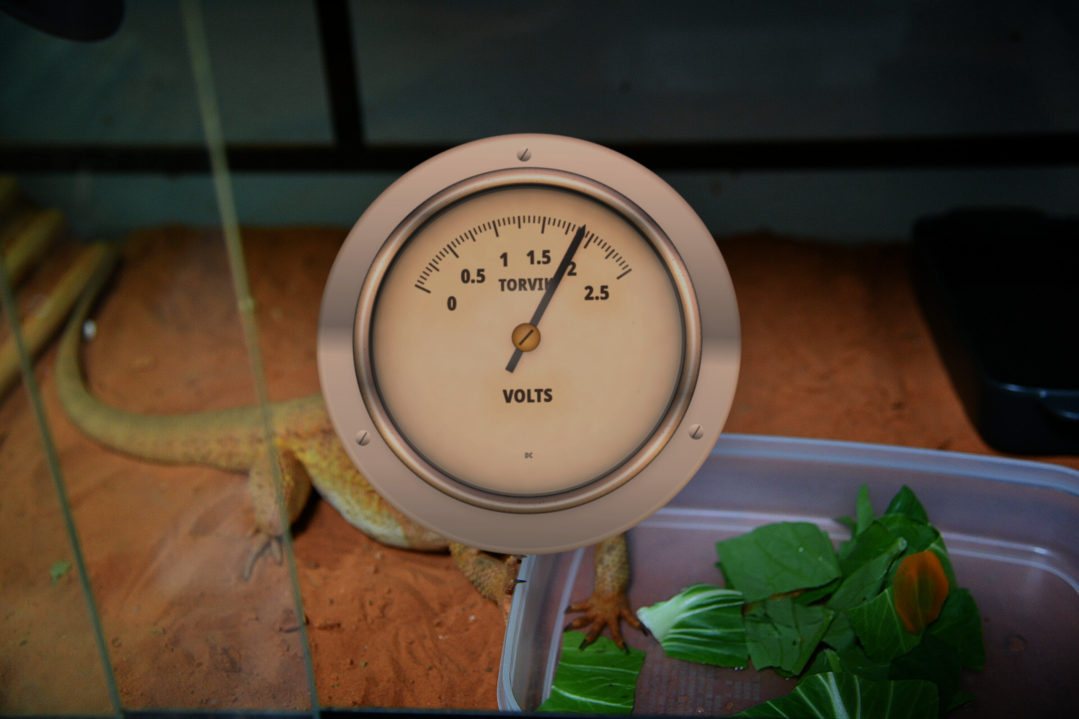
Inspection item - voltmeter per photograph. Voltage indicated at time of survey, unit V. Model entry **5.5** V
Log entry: **1.9** V
